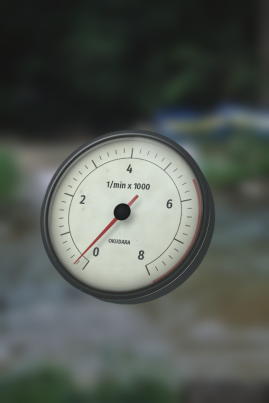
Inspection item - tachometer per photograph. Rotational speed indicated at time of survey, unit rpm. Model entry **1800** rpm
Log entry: **200** rpm
